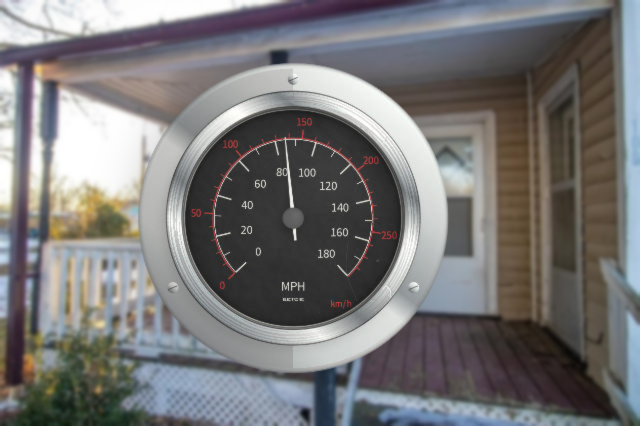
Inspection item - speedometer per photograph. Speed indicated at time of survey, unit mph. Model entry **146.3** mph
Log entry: **85** mph
